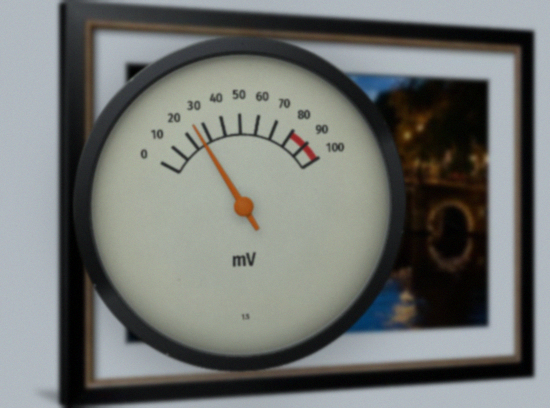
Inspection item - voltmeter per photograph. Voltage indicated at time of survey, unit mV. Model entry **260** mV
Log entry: **25** mV
